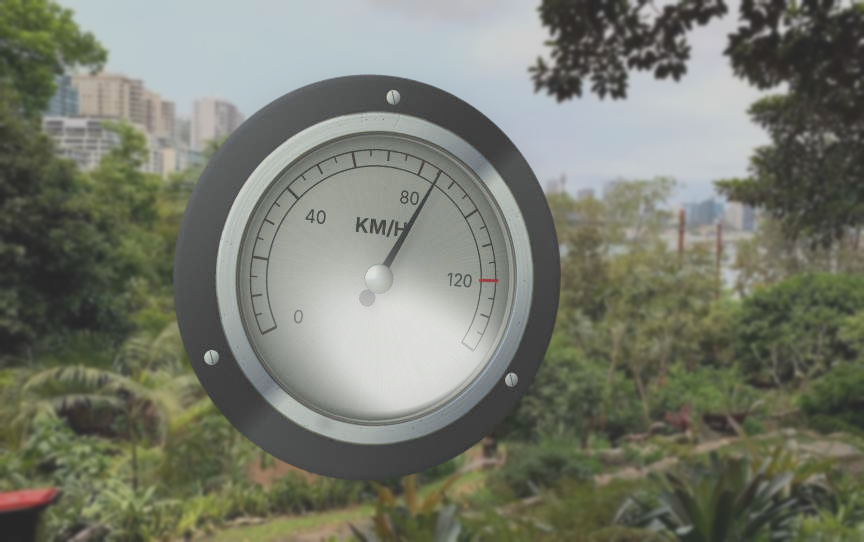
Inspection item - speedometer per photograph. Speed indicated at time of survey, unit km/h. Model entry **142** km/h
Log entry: **85** km/h
